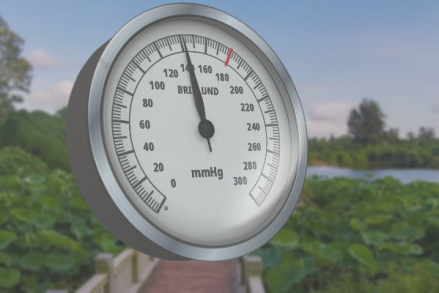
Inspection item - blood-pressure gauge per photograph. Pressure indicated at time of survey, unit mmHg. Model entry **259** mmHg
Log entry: **140** mmHg
